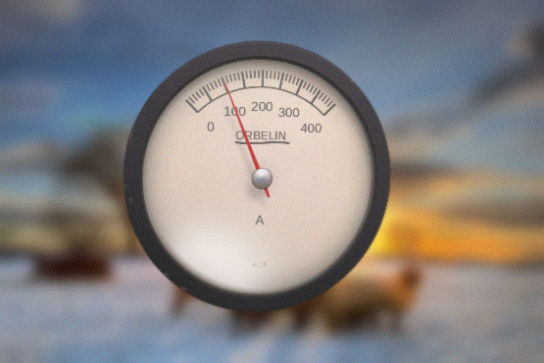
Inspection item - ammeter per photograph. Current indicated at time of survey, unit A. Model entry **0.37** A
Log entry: **100** A
